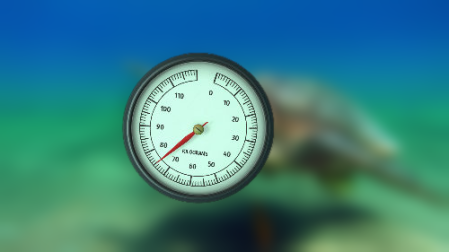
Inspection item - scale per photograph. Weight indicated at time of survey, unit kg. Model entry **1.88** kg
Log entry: **75** kg
